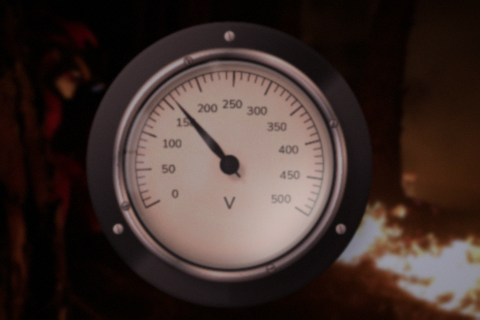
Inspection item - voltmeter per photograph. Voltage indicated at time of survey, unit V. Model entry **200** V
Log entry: **160** V
